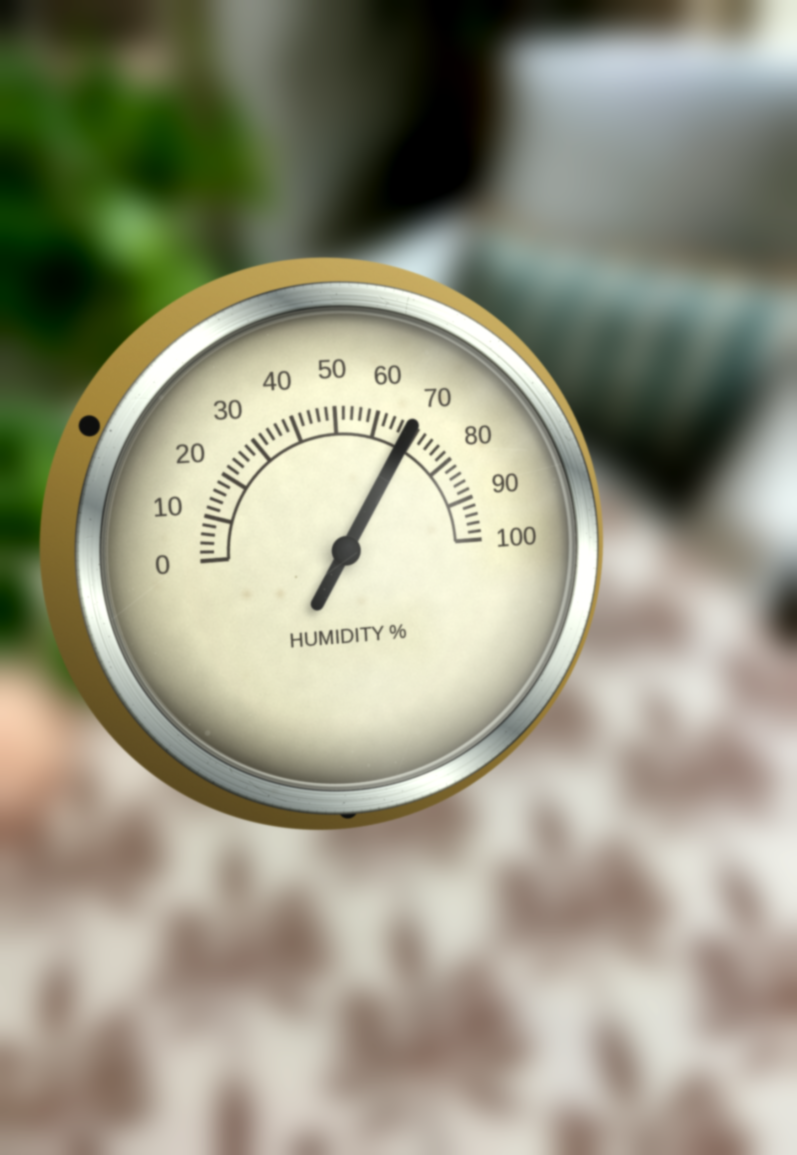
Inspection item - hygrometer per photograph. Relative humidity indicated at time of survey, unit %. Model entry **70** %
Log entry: **68** %
